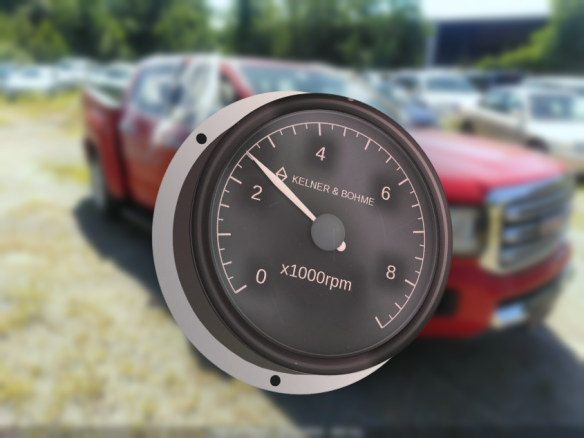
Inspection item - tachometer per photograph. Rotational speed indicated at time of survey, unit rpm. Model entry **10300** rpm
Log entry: **2500** rpm
